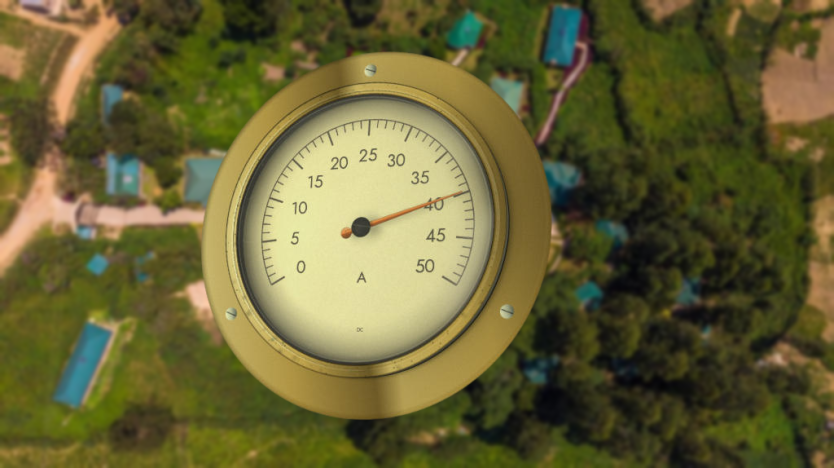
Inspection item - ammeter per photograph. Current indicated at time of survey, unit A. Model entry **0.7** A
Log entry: **40** A
